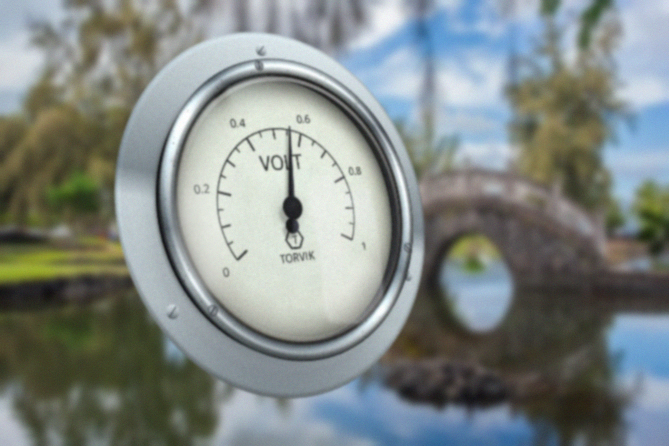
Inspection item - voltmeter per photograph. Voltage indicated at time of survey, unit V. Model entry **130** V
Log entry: **0.55** V
